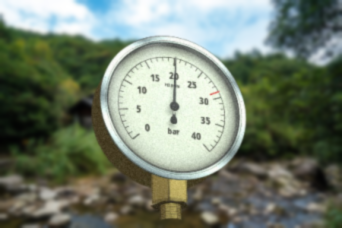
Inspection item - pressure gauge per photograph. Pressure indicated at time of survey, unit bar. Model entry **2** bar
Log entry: **20** bar
